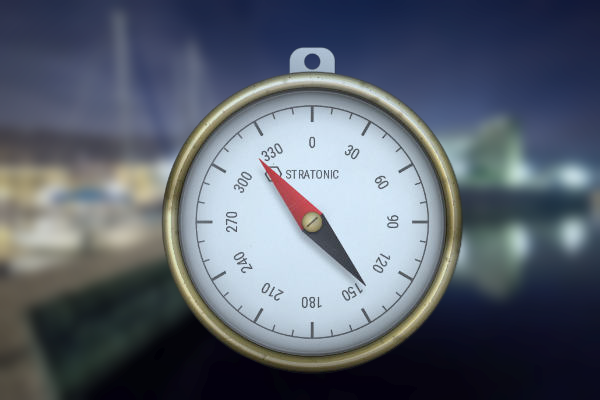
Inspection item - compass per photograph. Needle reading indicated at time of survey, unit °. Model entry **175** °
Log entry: **320** °
